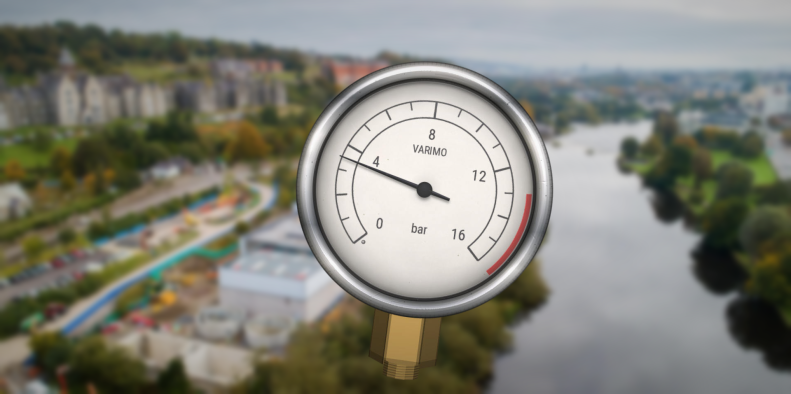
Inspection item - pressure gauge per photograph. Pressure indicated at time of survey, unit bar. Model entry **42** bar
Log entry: **3.5** bar
